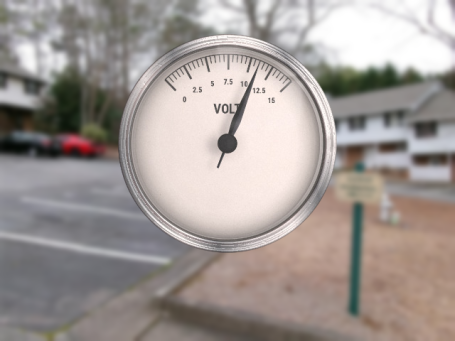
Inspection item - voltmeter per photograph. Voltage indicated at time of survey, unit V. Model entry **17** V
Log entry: **11** V
